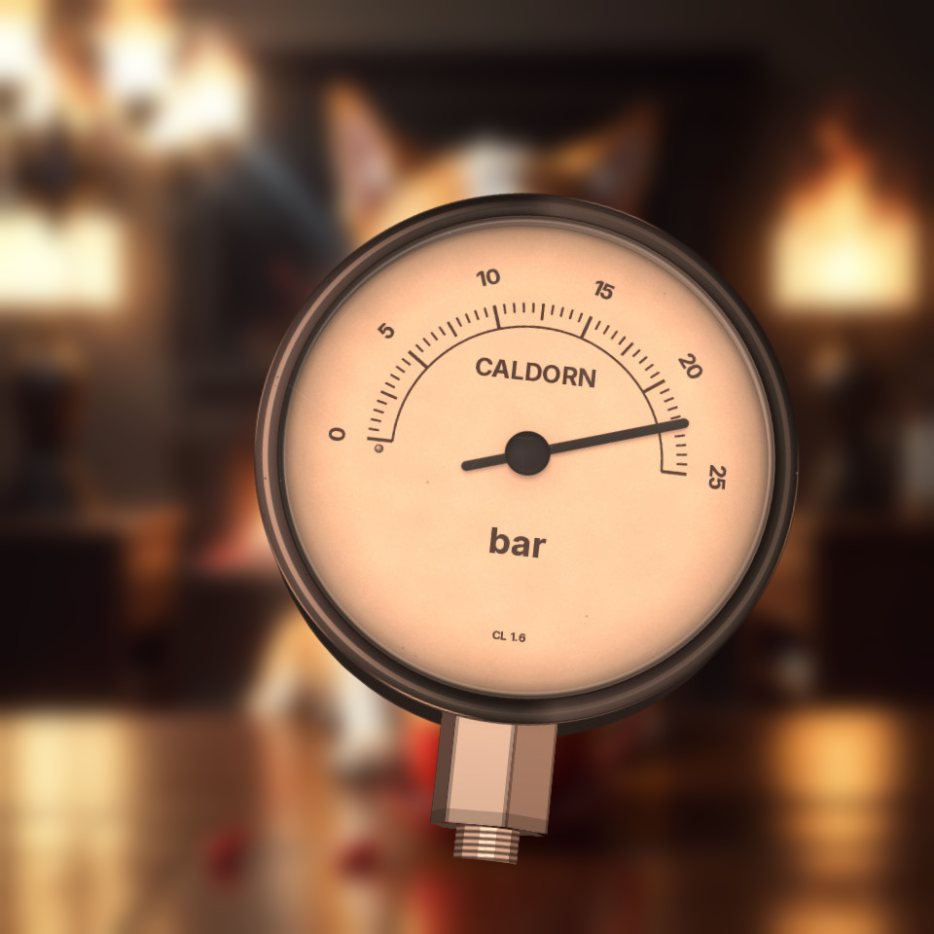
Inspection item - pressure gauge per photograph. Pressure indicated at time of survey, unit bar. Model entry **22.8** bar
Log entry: **22.5** bar
